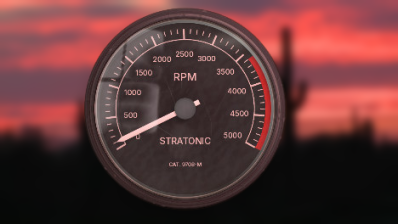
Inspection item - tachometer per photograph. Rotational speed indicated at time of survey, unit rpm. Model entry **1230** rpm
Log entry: **100** rpm
